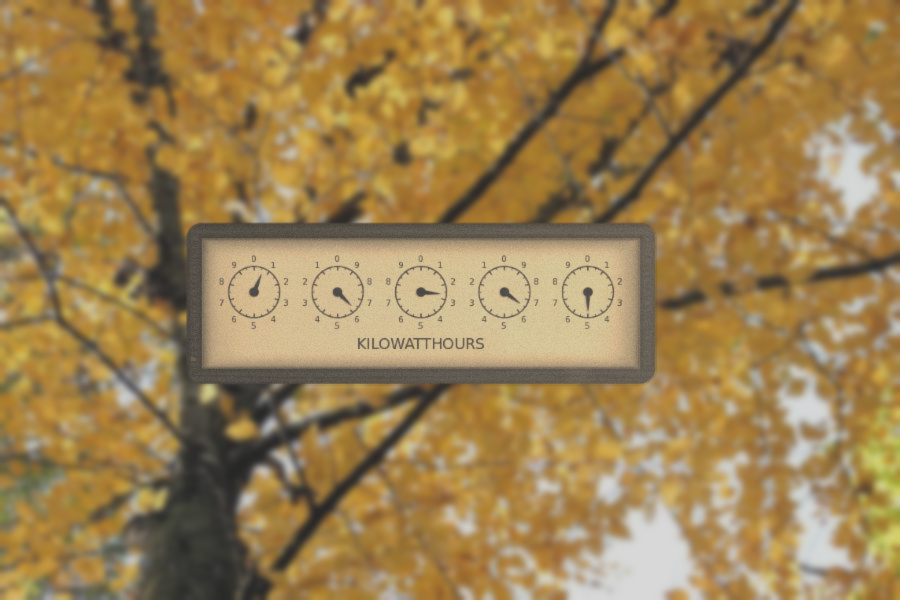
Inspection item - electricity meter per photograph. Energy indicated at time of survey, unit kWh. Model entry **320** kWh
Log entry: **6265** kWh
